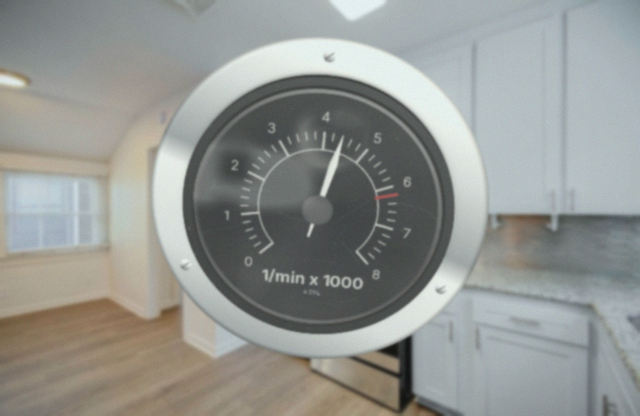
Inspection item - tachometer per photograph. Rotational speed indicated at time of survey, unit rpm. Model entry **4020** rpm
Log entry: **4400** rpm
